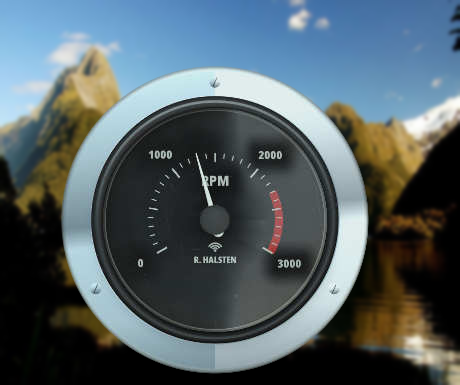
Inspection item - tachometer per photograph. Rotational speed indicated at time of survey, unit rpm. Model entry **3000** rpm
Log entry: **1300** rpm
